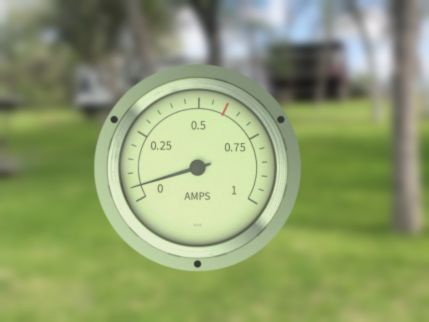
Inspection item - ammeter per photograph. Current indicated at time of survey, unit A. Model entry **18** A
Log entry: **0.05** A
